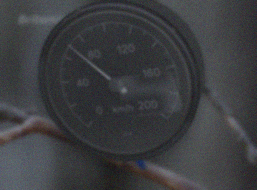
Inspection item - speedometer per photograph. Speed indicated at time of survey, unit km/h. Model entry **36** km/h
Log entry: **70** km/h
